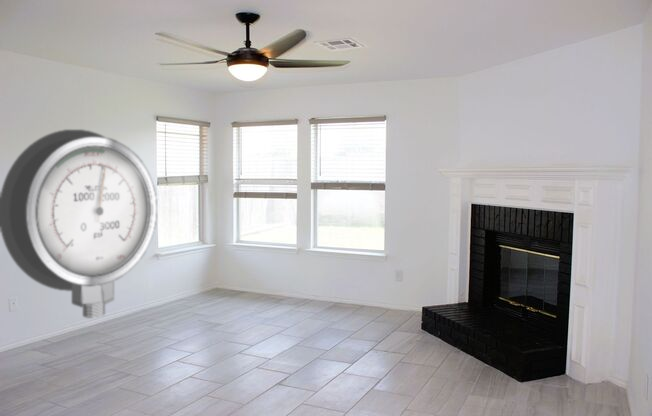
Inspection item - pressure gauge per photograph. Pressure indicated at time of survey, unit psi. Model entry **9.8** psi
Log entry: **1600** psi
